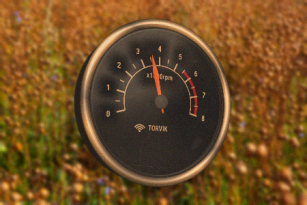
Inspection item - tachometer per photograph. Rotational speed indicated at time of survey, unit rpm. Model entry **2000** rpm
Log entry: **3500** rpm
